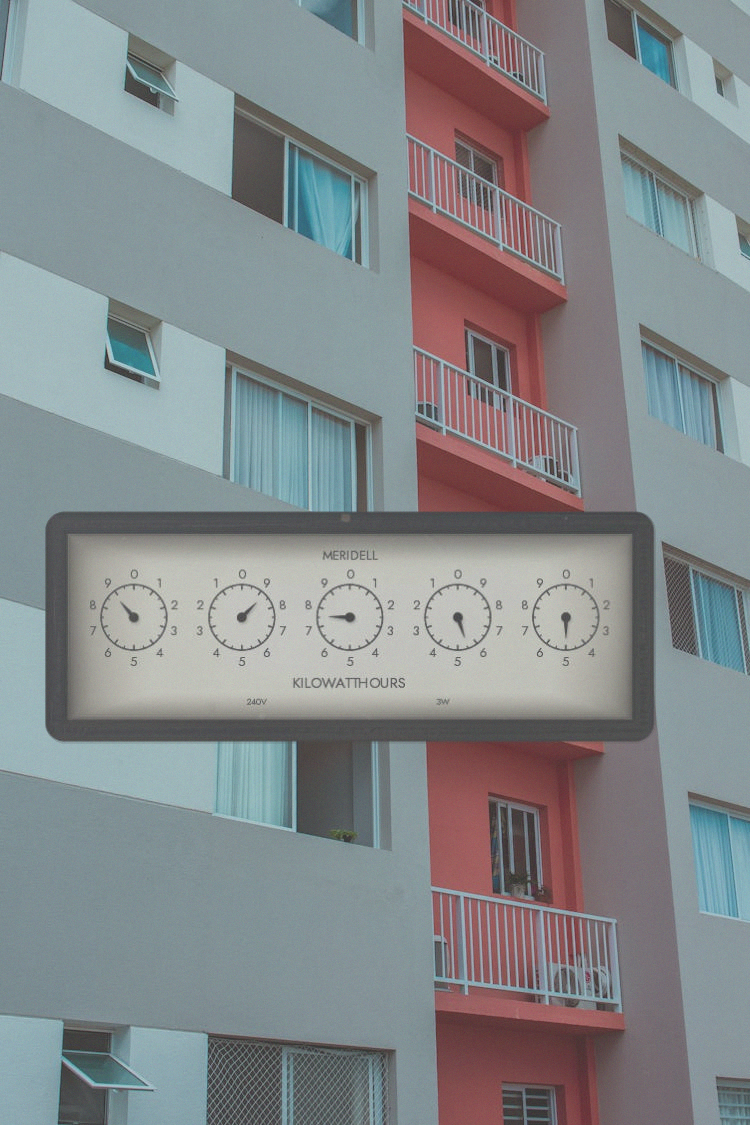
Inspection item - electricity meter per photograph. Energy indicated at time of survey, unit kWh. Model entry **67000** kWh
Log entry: **88755** kWh
